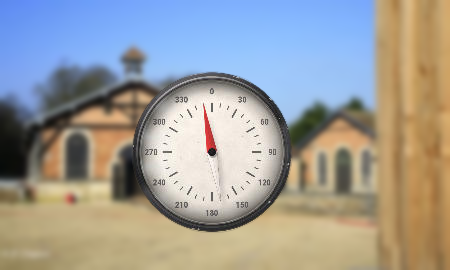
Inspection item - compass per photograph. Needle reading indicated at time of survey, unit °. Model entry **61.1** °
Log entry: **350** °
